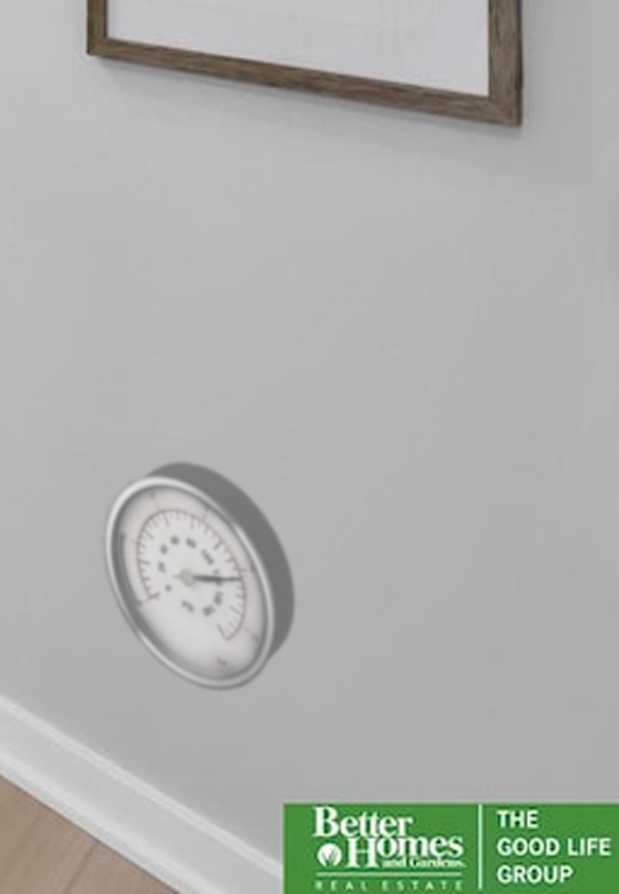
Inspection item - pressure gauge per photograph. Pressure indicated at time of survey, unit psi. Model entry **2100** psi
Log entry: **120** psi
